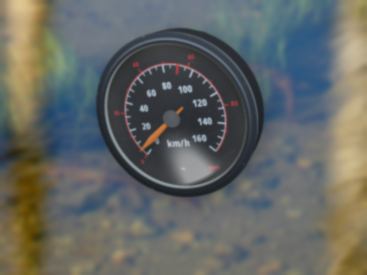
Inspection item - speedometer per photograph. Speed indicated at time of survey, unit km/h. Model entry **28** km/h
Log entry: **5** km/h
